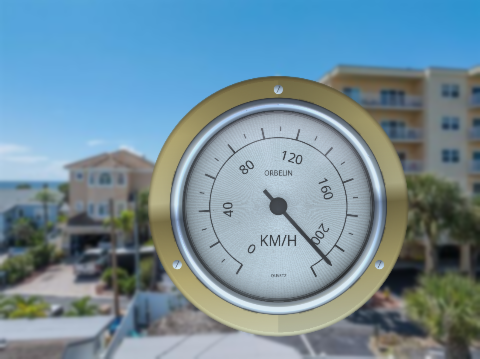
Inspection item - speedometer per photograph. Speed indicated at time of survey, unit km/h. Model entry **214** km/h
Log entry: **210** km/h
